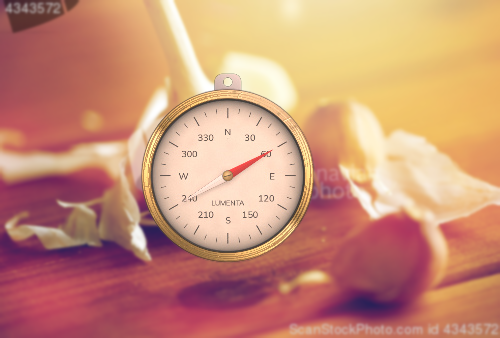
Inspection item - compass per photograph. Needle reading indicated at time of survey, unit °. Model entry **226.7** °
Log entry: **60** °
